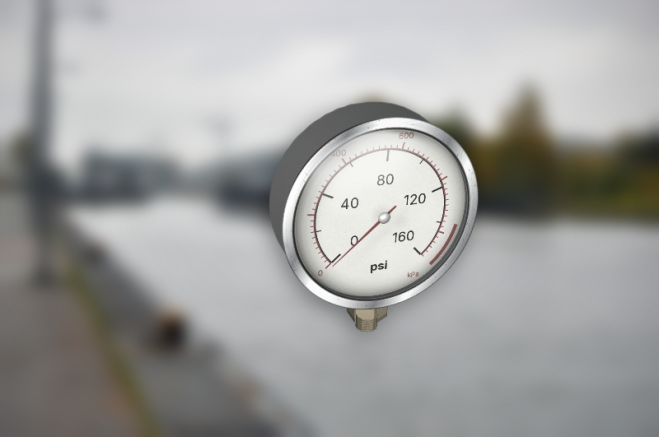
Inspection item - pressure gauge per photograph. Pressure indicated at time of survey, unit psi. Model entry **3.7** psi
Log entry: **0** psi
